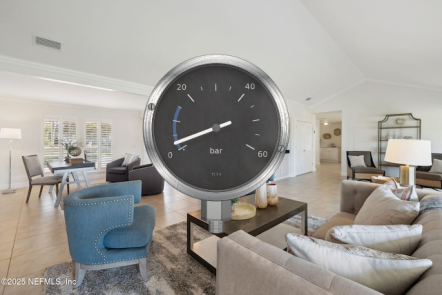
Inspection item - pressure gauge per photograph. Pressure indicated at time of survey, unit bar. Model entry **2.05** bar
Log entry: **2.5** bar
